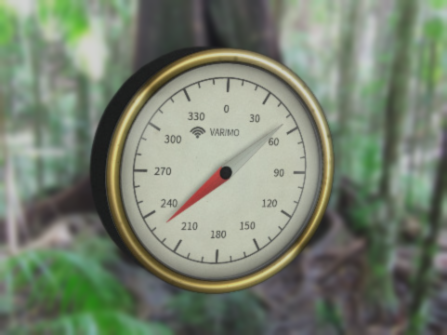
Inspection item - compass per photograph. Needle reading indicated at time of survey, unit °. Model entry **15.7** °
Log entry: **230** °
